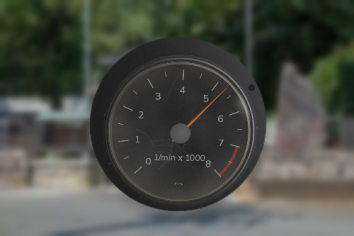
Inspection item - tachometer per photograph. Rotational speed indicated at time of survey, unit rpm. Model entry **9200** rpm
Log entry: **5250** rpm
